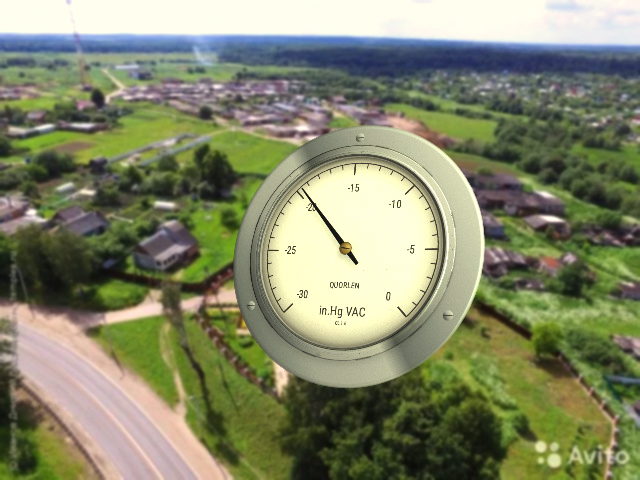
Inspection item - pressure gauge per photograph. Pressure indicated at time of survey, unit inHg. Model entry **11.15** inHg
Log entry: **-19.5** inHg
